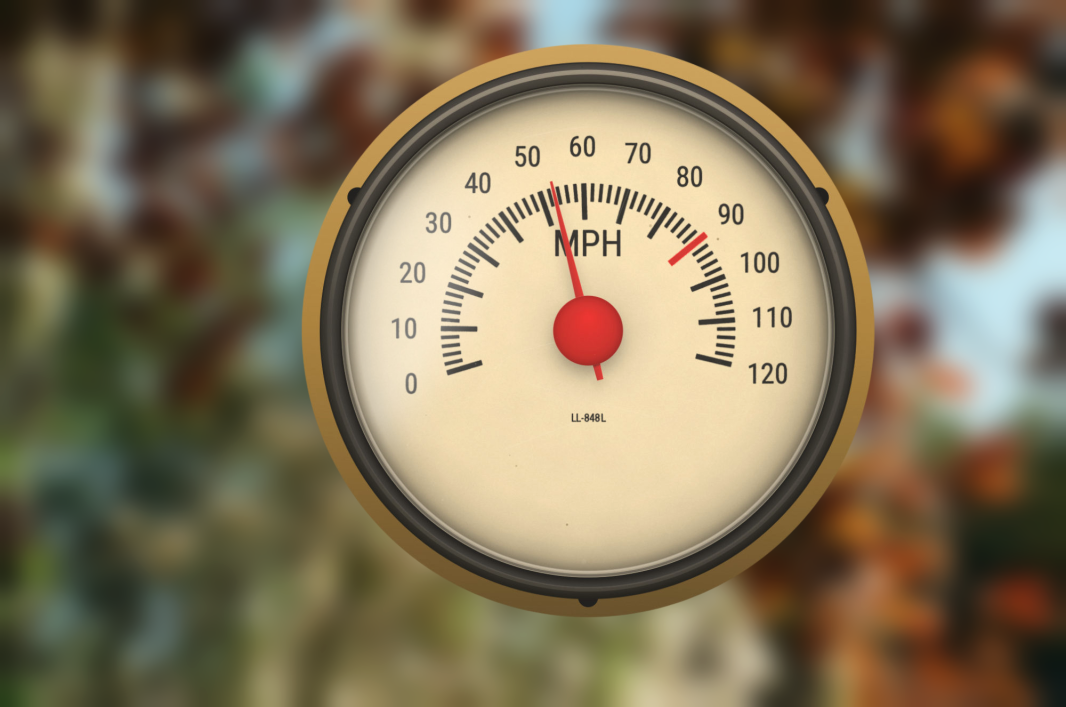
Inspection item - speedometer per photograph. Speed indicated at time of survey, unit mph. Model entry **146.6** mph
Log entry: **53** mph
